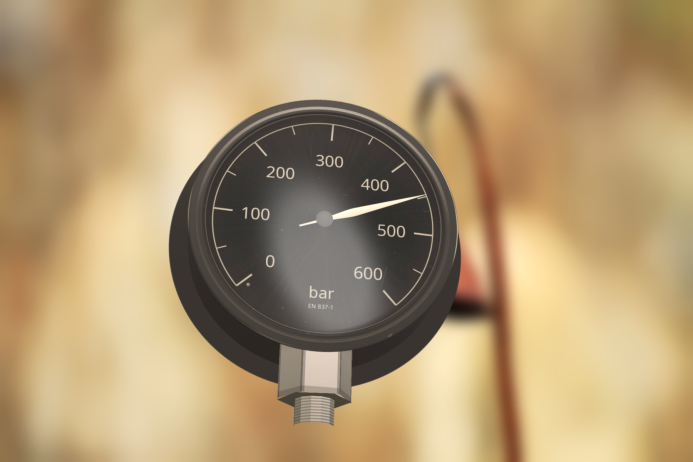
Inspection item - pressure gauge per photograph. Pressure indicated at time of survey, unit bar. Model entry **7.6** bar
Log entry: **450** bar
